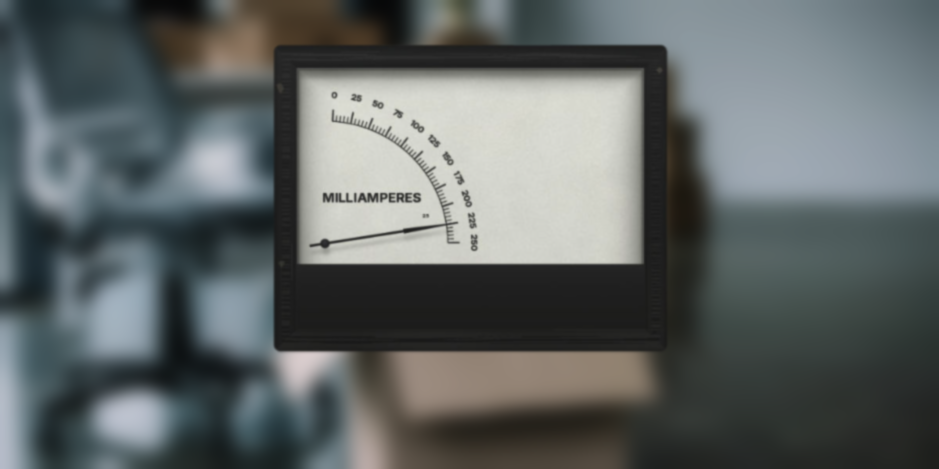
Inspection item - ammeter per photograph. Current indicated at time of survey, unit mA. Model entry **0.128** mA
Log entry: **225** mA
